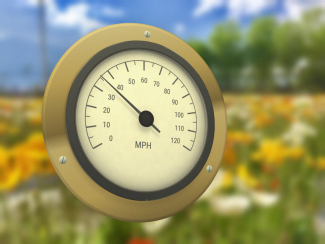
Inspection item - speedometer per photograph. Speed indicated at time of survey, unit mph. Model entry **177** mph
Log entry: **35** mph
